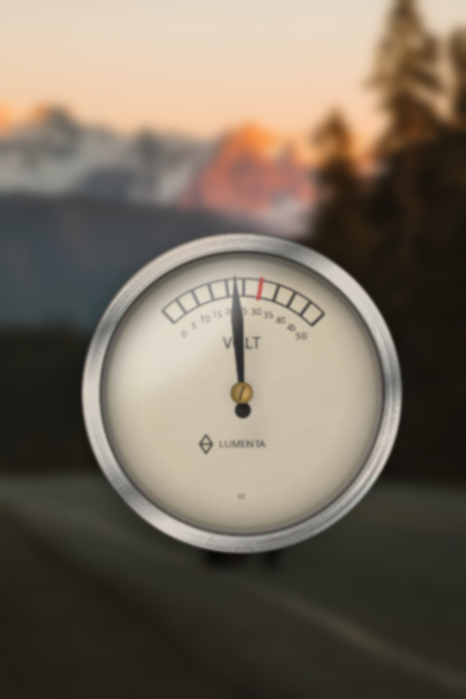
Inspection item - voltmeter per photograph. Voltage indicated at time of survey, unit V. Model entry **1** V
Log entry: **22.5** V
